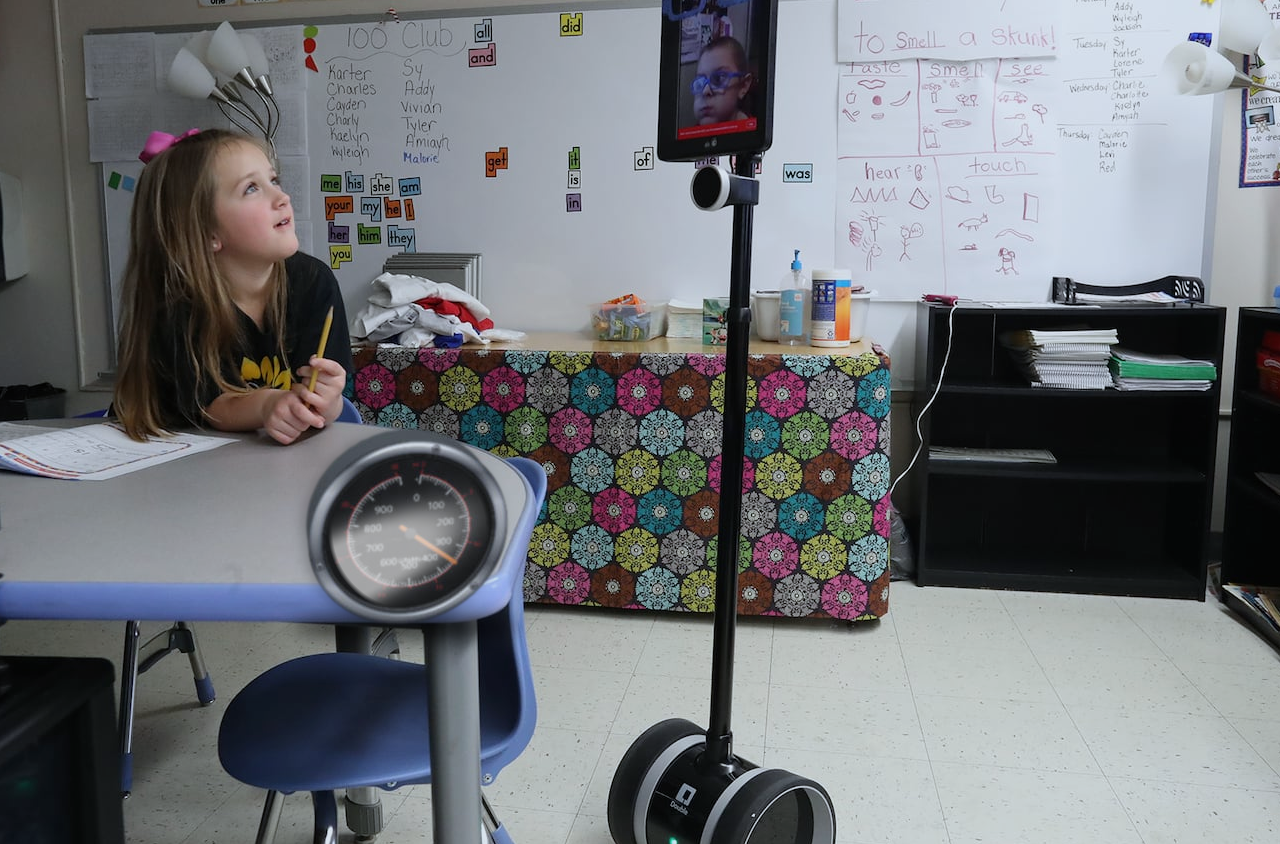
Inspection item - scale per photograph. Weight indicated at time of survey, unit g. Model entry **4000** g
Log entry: **350** g
